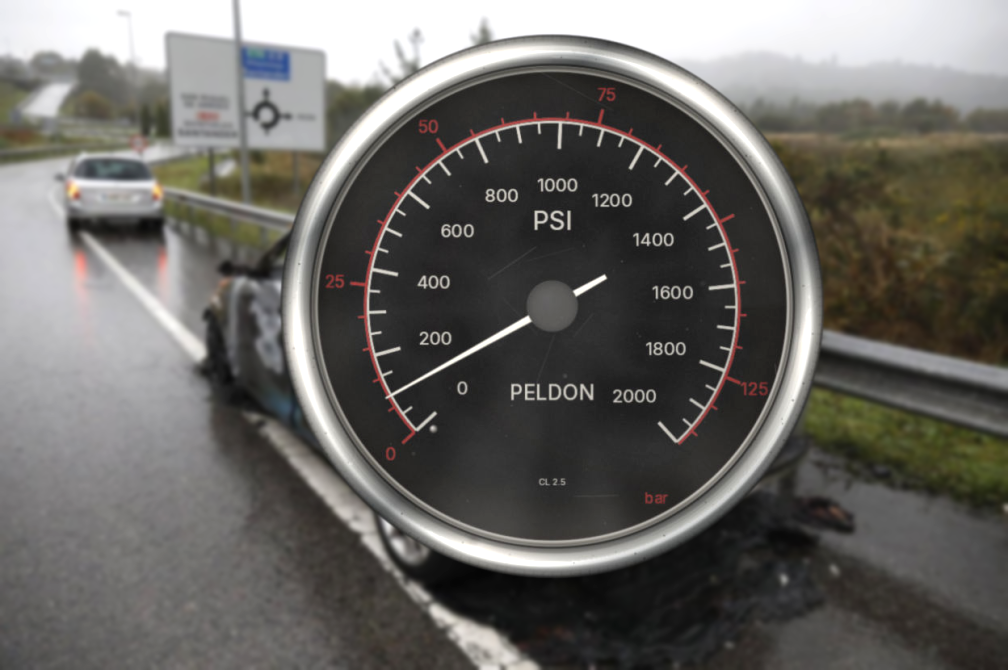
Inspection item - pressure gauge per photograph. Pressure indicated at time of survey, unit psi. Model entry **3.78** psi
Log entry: **100** psi
